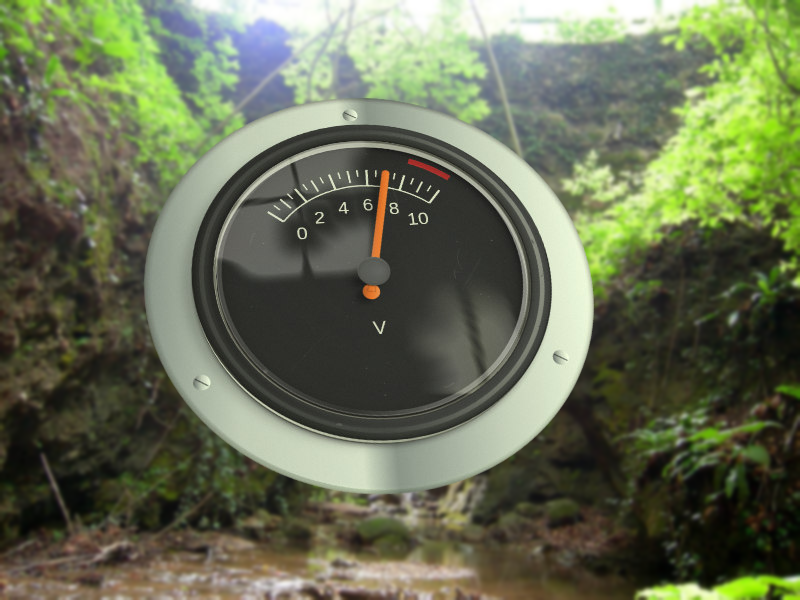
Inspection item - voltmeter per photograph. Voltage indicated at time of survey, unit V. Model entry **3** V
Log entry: **7** V
